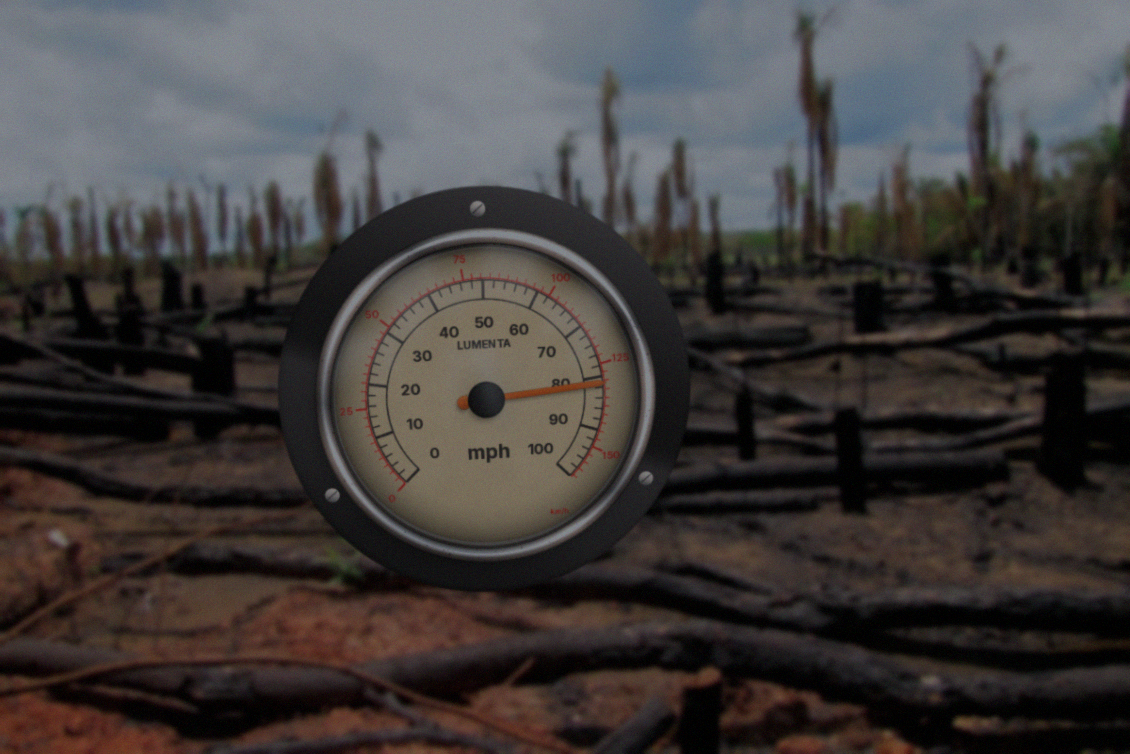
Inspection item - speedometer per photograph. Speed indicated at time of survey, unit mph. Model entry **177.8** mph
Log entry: **81** mph
